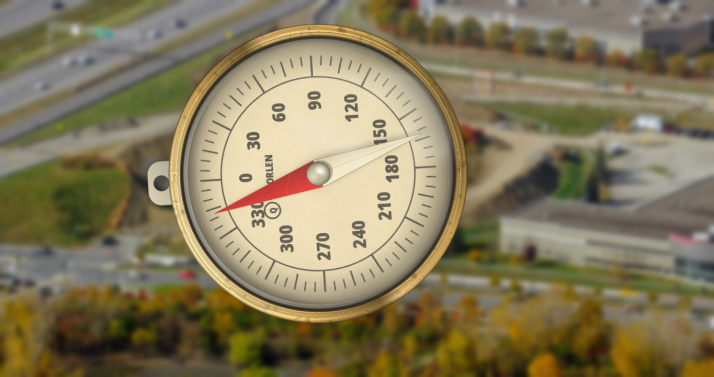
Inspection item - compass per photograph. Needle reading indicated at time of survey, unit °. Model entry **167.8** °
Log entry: **342.5** °
